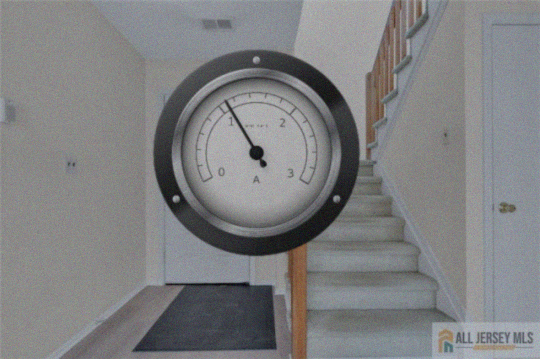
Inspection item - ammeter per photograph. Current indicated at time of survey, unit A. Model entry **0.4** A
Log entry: **1.1** A
